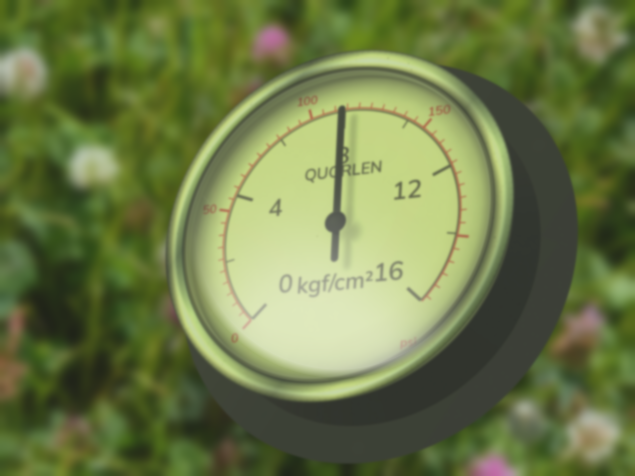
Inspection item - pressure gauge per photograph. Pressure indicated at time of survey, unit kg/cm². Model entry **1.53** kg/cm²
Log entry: **8** kg/cm²
